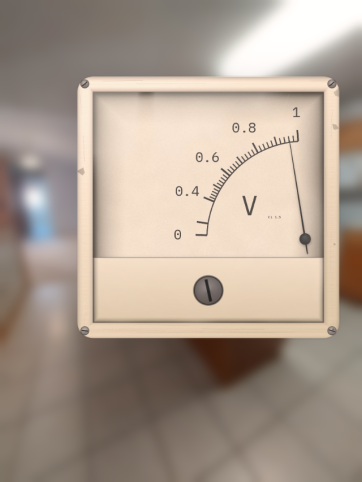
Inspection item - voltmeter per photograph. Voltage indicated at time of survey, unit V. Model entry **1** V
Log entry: **0.96** V
